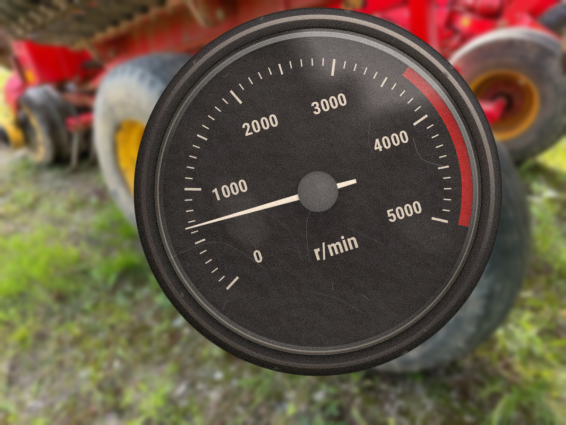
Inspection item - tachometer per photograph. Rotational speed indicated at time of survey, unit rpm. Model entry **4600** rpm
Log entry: **650** rpm
